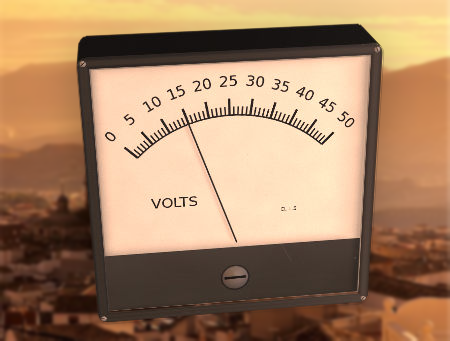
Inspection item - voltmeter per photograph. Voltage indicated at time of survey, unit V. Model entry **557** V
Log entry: **15** V
